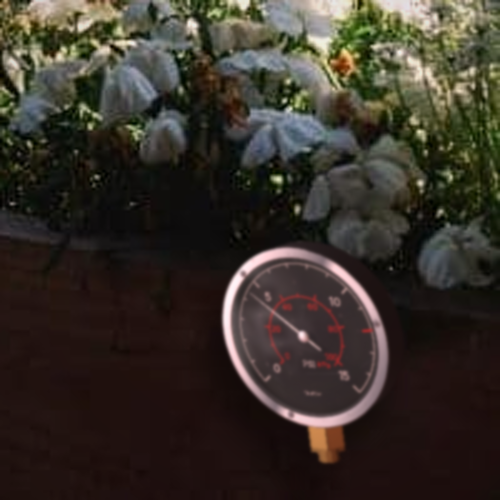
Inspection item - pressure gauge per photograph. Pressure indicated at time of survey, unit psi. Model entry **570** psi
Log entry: **4.5** psi
